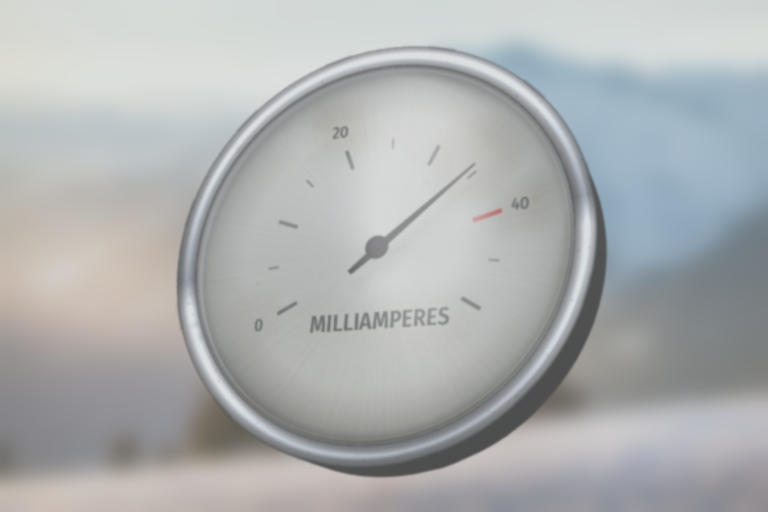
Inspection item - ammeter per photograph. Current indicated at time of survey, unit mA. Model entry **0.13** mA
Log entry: **35** mA
